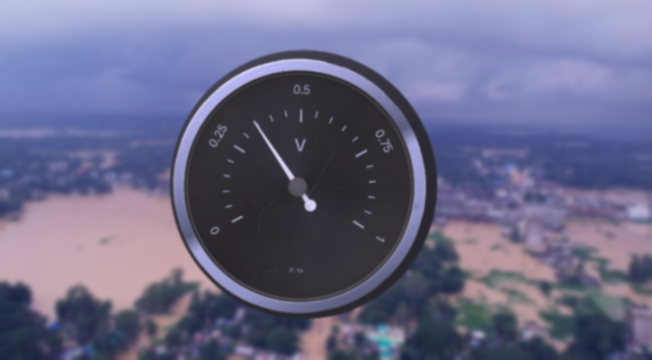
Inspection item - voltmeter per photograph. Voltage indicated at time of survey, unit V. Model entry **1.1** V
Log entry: **0.35** V
